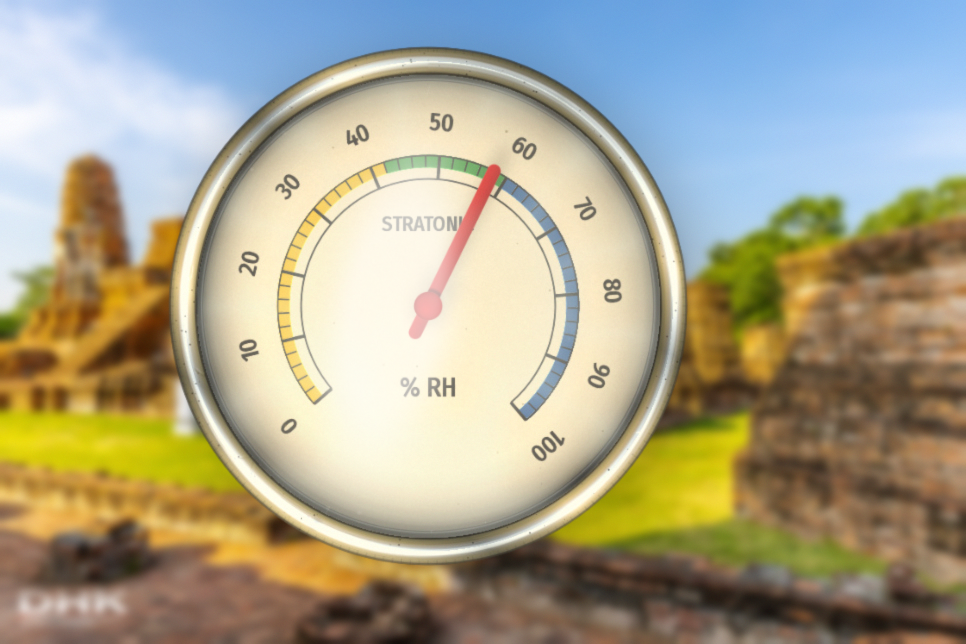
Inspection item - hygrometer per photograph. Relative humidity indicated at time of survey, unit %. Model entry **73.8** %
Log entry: **58** %
